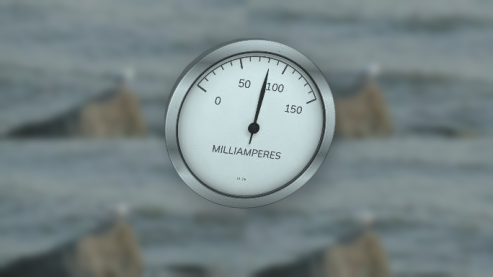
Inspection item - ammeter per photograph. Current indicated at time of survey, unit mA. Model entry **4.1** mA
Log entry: **80** mA
